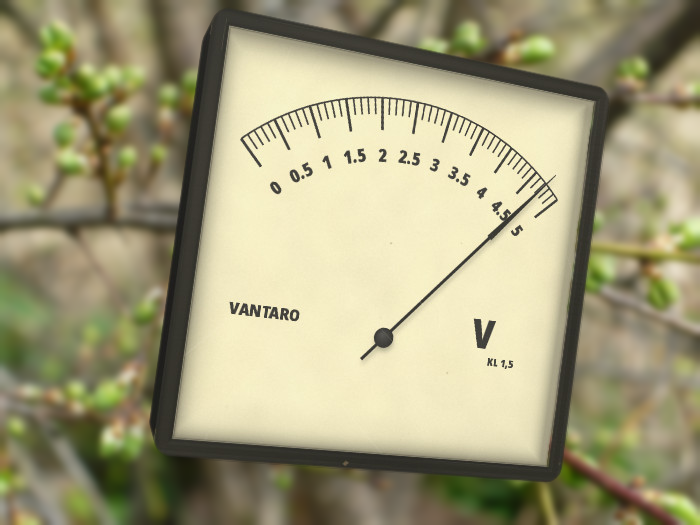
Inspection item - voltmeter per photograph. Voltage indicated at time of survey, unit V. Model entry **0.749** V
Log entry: **4.7** V
